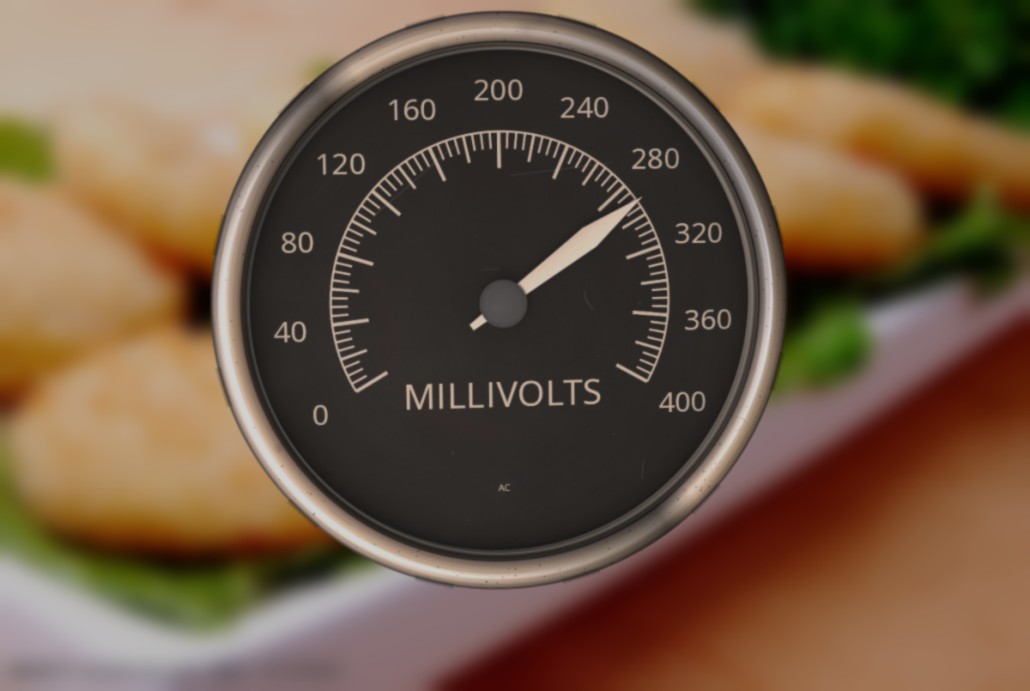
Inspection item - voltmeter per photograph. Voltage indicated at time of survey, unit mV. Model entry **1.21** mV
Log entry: **290** mV
